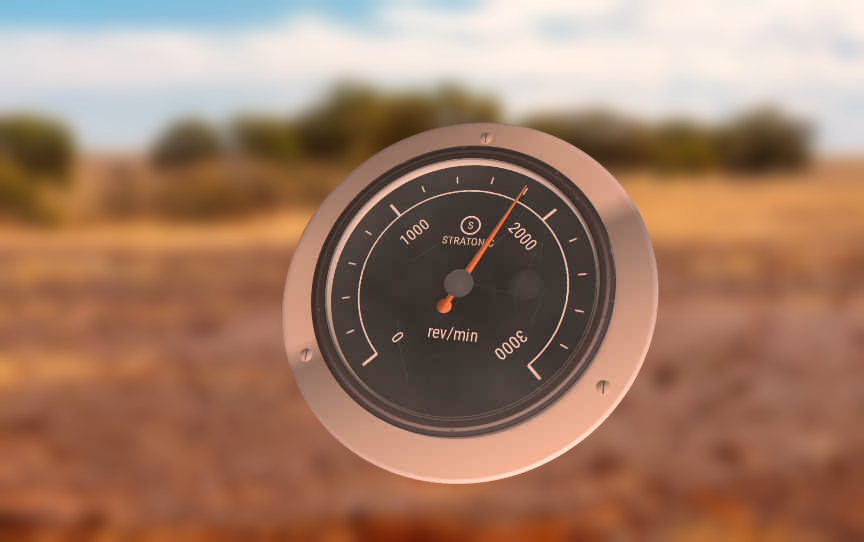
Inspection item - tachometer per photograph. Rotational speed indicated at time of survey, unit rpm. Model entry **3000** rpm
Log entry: **1800** rpm
